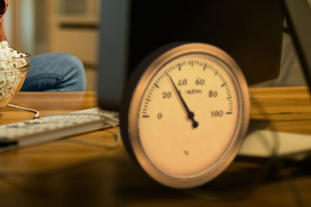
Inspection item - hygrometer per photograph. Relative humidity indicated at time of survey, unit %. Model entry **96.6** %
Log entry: **30** %
